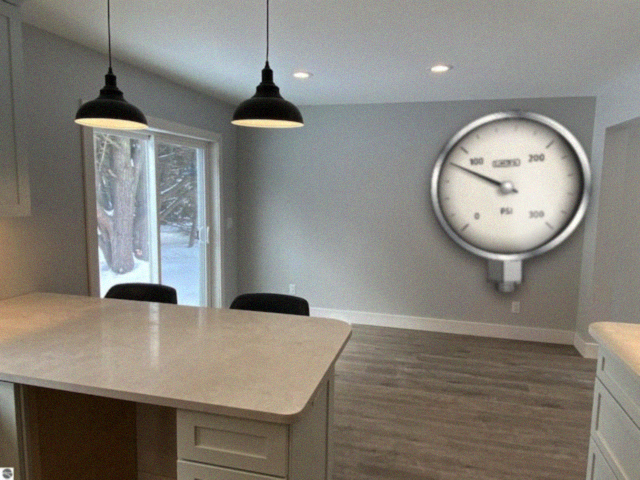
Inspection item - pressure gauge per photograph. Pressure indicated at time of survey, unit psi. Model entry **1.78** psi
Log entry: **80** psi
